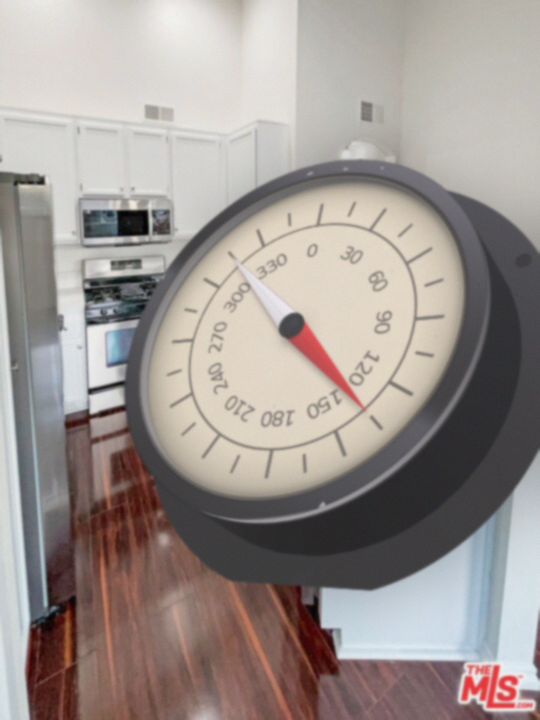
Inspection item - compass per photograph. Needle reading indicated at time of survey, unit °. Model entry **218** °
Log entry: **135** °
